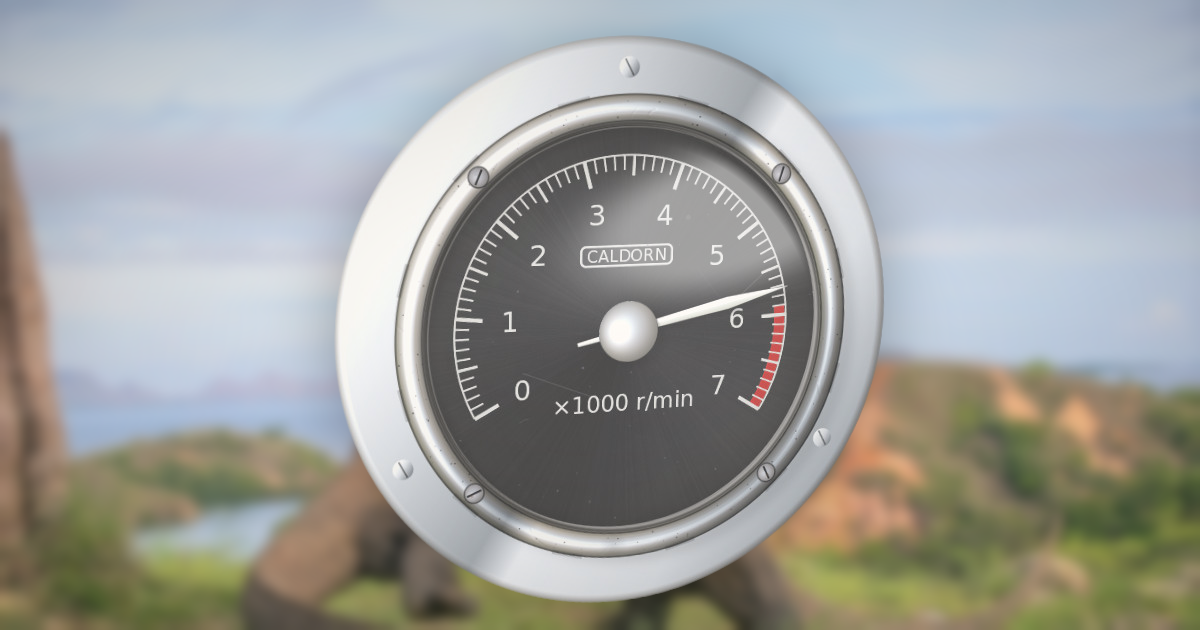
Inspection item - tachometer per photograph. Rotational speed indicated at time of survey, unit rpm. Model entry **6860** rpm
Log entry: **5700** rpm
